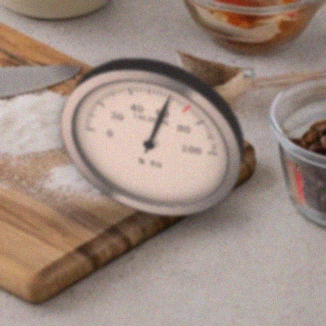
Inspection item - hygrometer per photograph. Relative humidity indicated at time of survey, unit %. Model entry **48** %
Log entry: **60** %
